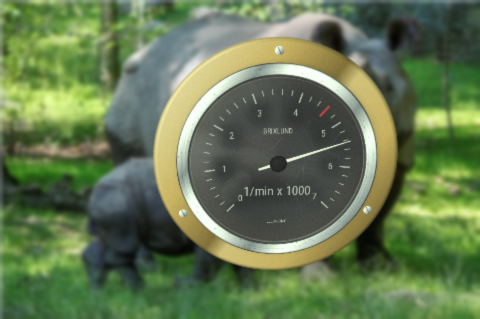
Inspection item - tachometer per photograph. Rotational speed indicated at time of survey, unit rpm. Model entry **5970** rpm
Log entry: **5400** rpm
